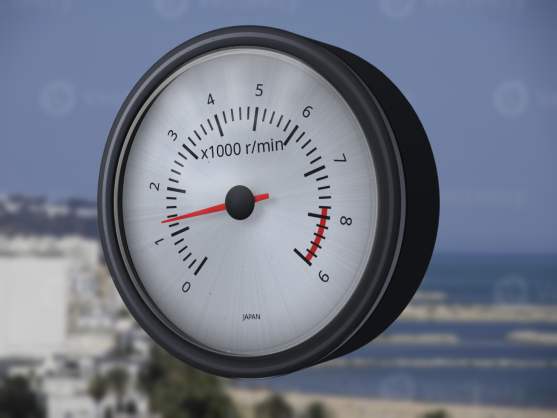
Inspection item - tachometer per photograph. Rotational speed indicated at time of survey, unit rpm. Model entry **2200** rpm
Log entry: **1300** rpm
